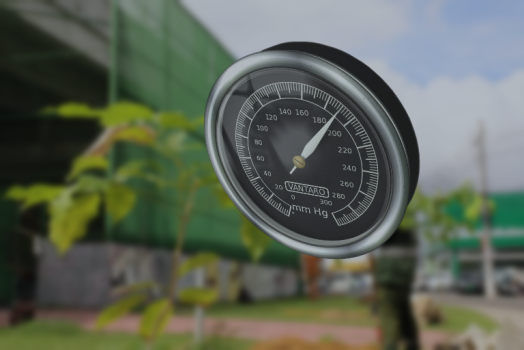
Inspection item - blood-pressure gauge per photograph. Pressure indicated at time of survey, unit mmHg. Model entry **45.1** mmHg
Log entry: **190** mmHg
